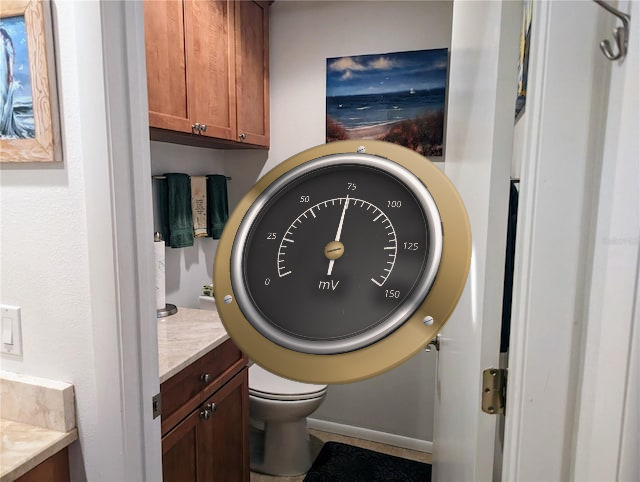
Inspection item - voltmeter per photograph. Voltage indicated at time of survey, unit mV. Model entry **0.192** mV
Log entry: **75** mV
